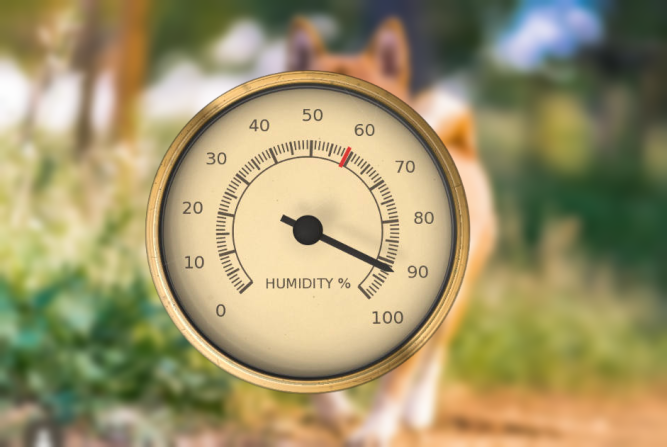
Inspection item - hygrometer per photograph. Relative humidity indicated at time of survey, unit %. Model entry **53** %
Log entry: **92** %
